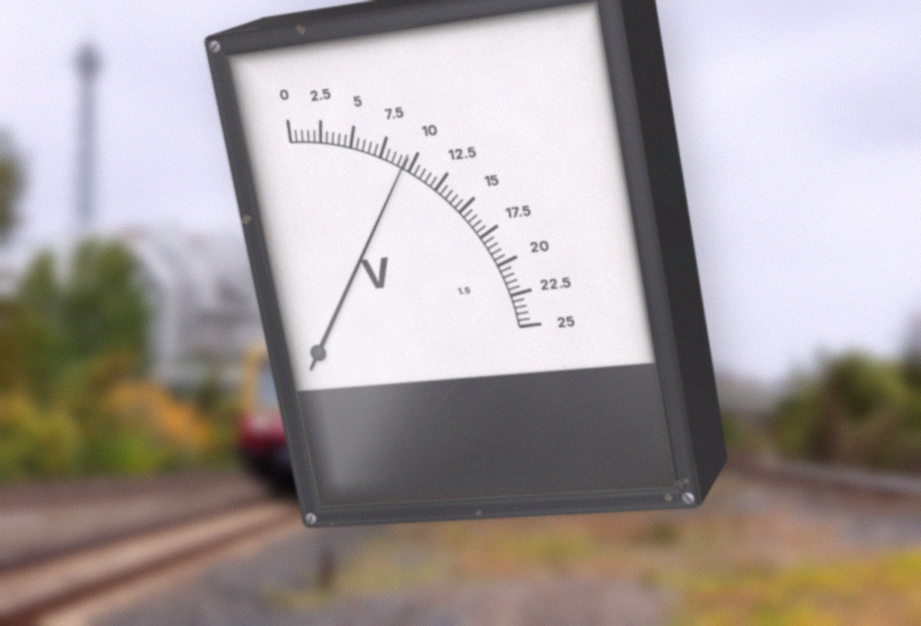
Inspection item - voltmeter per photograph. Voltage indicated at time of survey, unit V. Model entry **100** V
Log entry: **9.5** V
